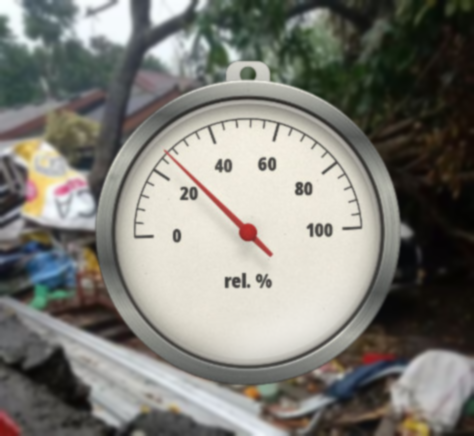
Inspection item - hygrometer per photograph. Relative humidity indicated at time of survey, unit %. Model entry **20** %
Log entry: **26** %
